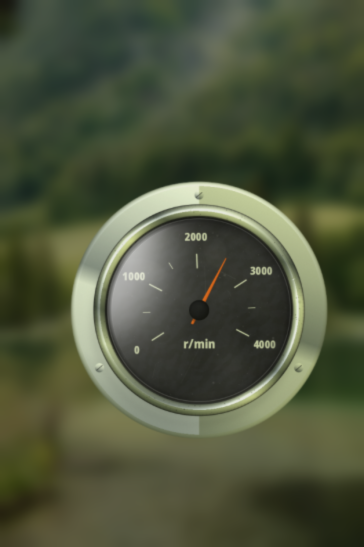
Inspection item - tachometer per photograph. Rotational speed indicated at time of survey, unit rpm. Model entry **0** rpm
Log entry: **2500** rpm
